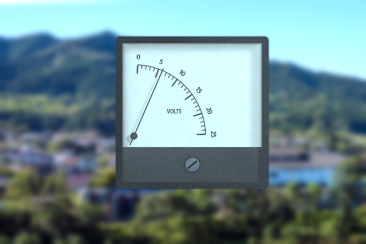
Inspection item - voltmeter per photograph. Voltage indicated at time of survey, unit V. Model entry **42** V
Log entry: **6** V
